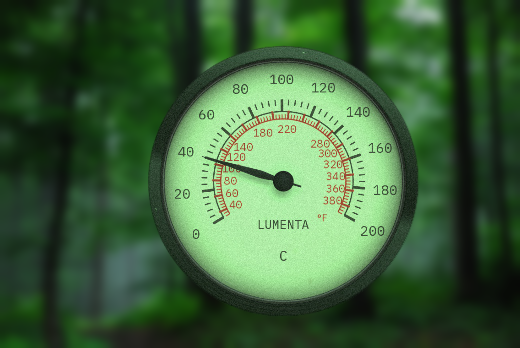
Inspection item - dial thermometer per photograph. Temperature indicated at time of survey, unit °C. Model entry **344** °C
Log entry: **40** °C
